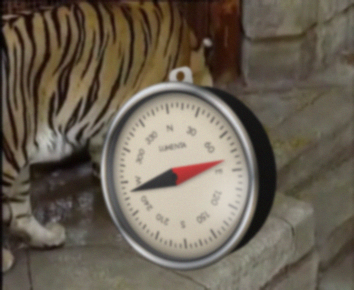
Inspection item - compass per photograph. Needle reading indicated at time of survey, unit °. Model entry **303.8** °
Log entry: **80** °
